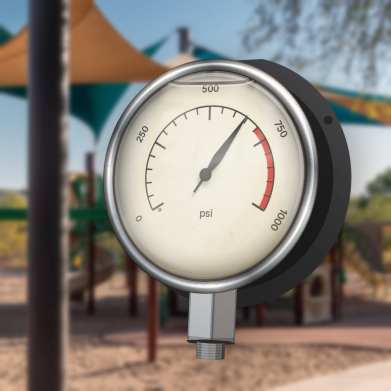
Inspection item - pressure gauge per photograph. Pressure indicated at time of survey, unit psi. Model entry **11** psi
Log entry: **650** psi
